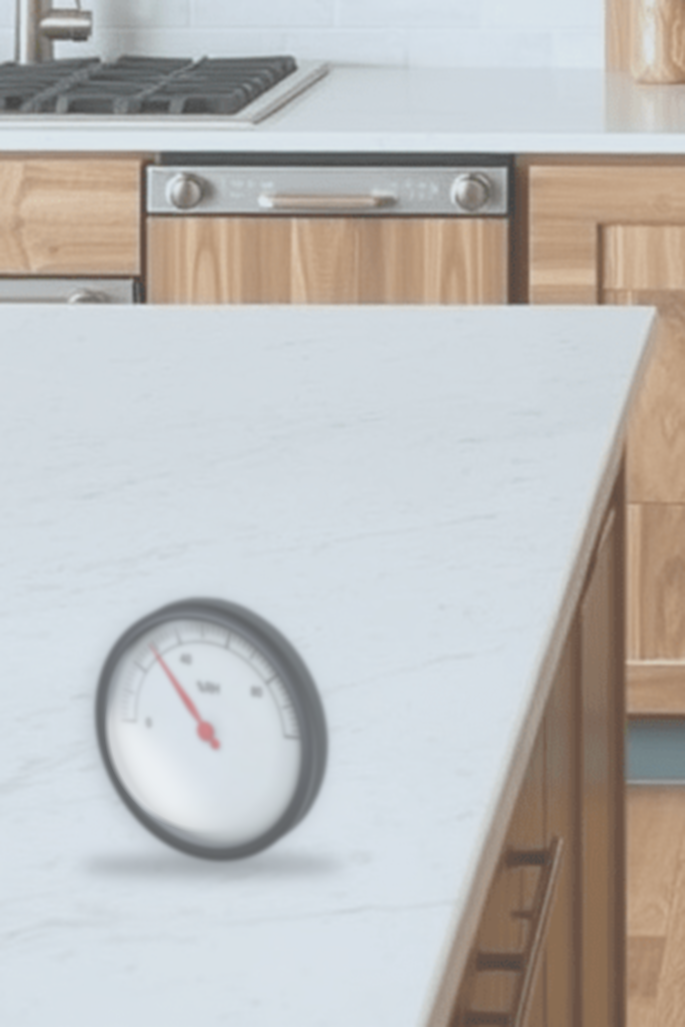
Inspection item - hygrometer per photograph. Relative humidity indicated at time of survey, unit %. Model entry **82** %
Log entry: **30** %
